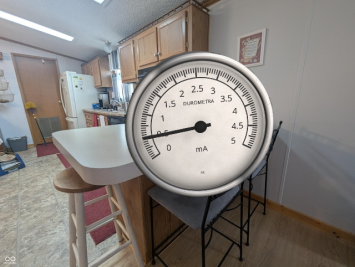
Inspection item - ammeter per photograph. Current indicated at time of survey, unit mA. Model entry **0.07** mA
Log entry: **0.5** mA
